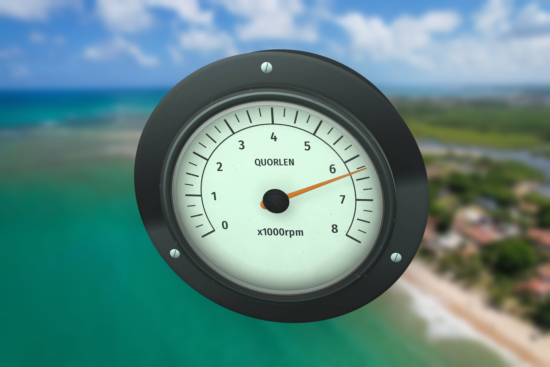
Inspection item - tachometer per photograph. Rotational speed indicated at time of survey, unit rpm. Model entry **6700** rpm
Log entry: **6250** rpm
